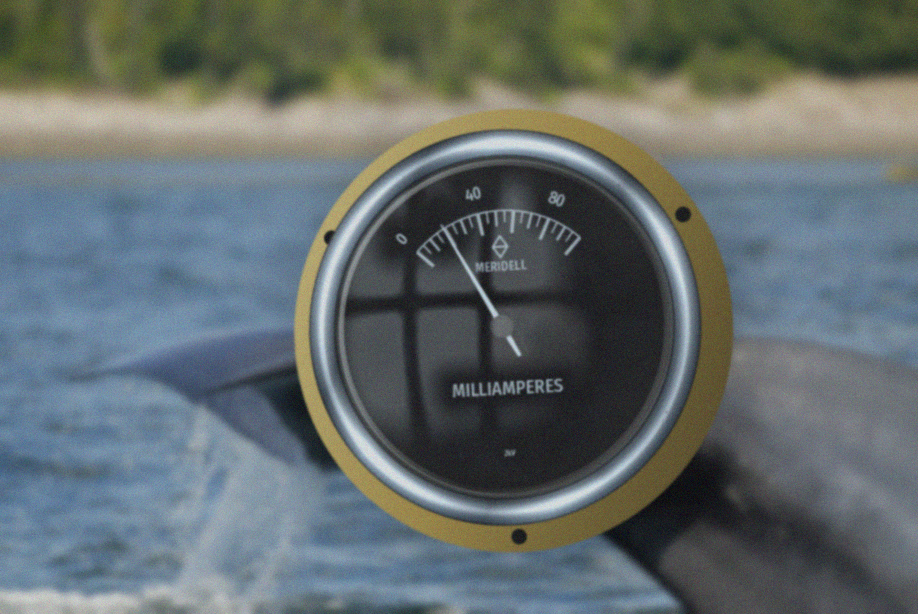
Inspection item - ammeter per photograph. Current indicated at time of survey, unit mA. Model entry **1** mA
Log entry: **20** mA
